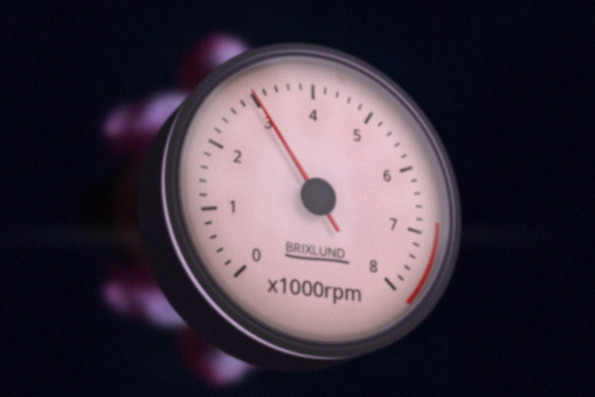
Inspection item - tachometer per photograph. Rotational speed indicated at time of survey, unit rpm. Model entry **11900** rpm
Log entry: **3000** rpm
